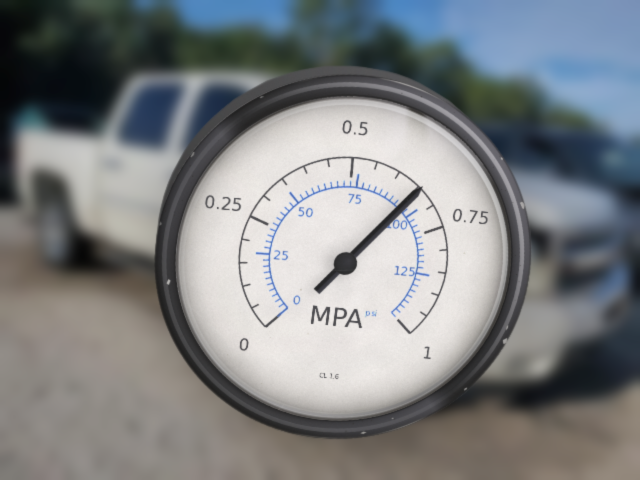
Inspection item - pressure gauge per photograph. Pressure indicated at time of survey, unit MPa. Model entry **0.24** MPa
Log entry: **0.65** MPa
